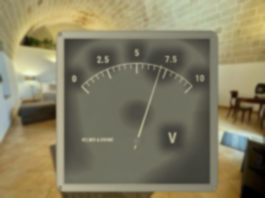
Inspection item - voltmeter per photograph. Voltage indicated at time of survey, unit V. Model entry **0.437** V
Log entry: **7** V
